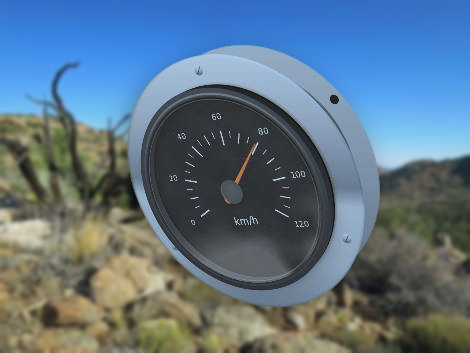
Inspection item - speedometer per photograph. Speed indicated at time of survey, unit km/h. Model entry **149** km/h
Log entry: **80** km/h
